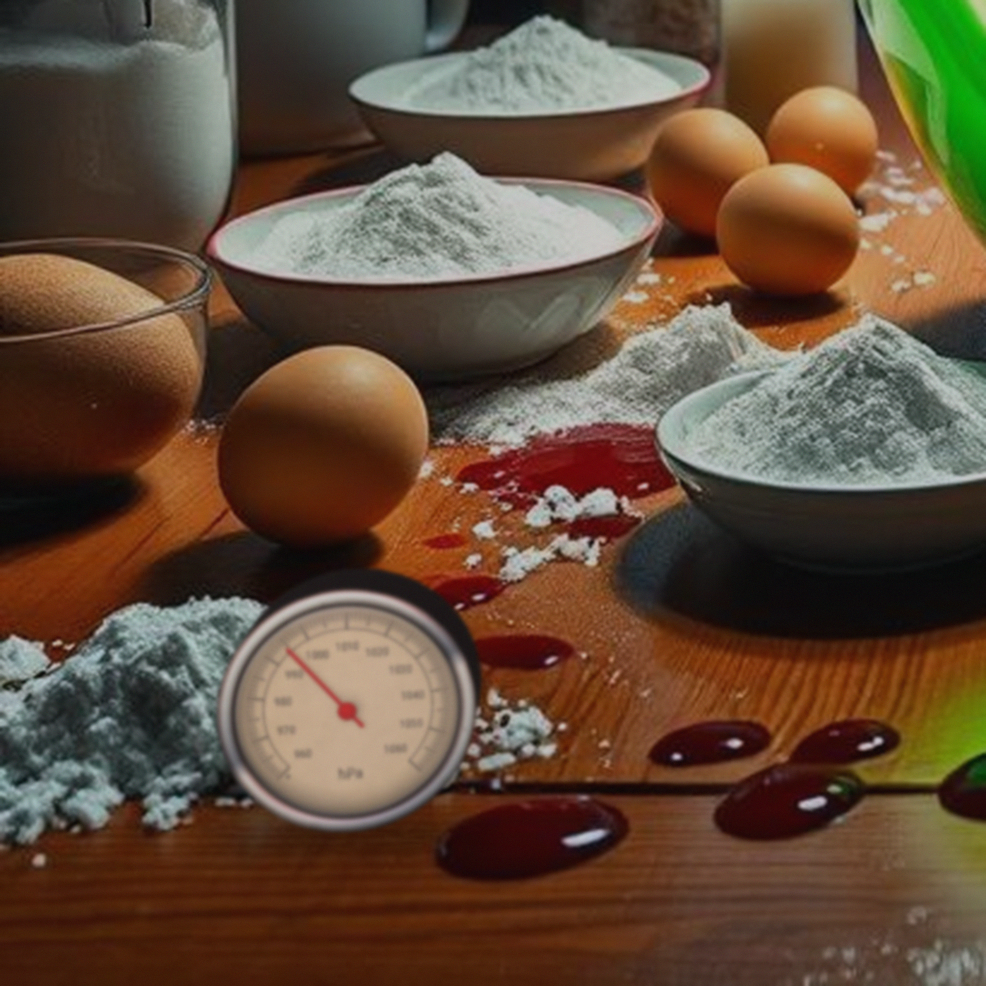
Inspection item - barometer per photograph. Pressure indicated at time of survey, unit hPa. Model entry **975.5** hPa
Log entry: **995** hPa
